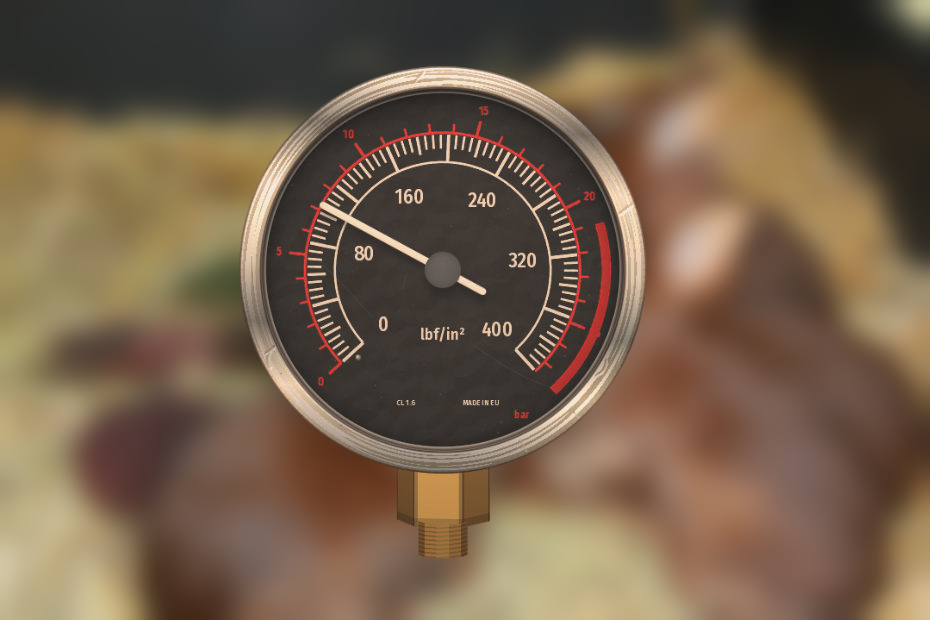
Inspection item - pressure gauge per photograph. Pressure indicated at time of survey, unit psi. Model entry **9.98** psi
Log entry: **105** psi
